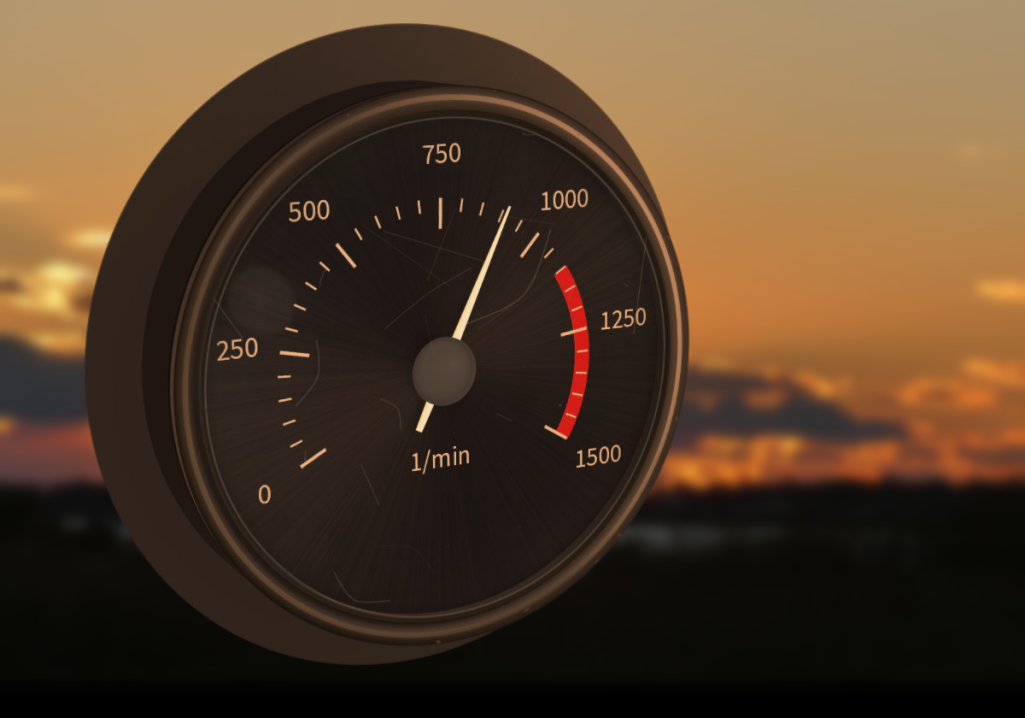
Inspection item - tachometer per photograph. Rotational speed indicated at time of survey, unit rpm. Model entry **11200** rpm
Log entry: **900** rpm
